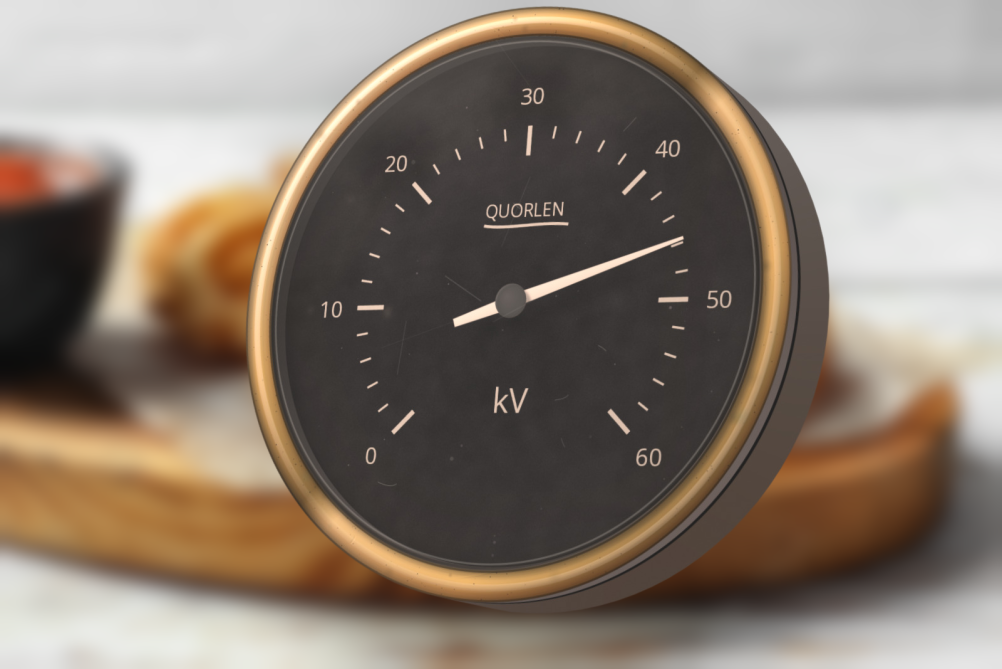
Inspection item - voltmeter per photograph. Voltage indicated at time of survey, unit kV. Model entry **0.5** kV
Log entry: **46** kV
